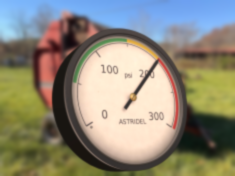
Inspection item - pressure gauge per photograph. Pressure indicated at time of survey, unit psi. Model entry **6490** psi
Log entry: **200** psi
